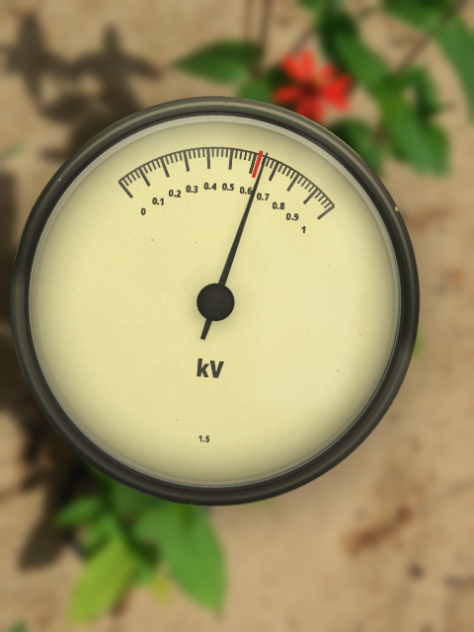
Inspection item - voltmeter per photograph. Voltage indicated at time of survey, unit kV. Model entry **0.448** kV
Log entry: **0.64** kV
